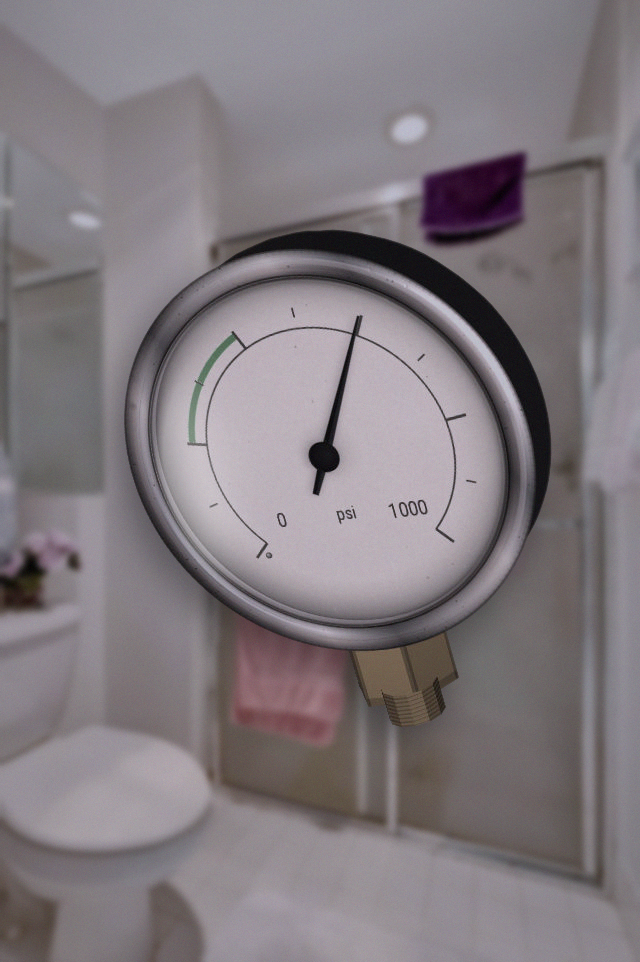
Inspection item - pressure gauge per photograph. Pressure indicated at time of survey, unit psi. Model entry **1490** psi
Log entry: **600** psi
